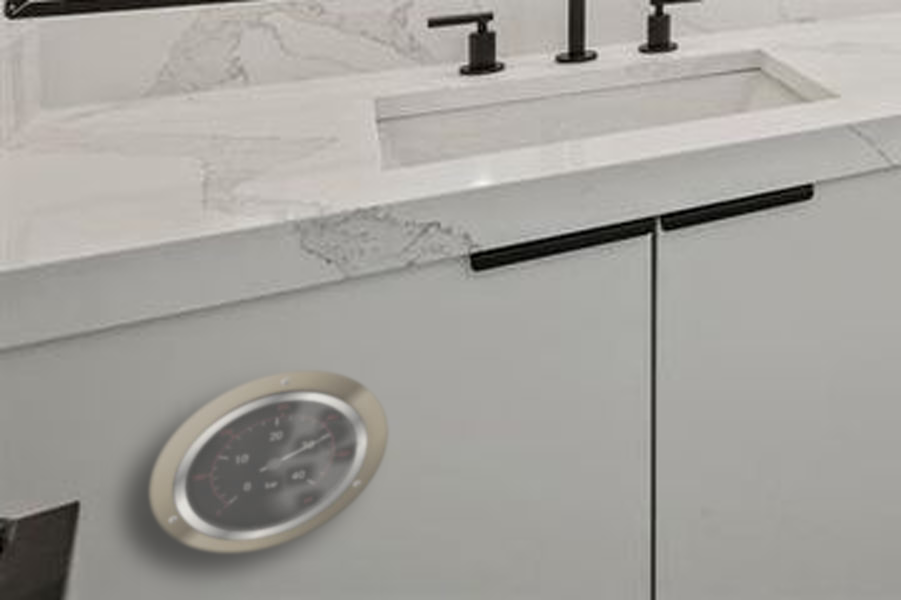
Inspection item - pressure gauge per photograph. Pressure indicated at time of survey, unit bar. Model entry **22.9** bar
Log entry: **30** bar
